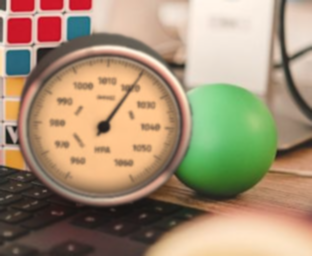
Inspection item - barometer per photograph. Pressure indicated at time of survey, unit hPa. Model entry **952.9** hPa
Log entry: **1020** hPa
